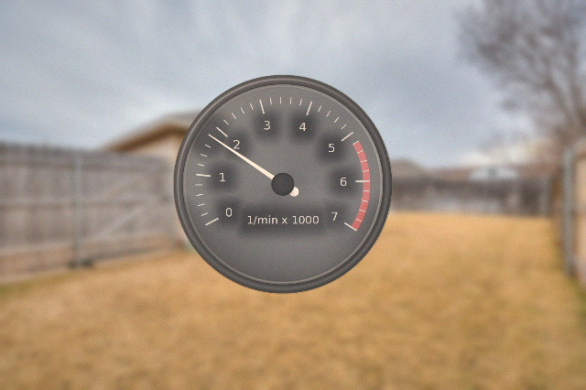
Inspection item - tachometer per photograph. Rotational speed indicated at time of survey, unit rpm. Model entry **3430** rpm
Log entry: **1800** rpm
